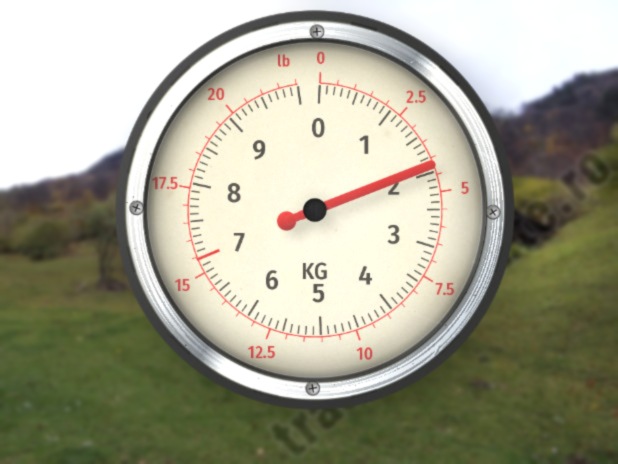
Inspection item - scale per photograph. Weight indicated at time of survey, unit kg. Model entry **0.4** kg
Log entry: **1.9** kg
